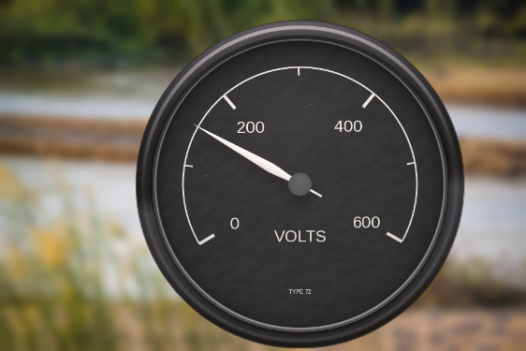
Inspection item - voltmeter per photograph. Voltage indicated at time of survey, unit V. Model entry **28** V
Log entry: **150** V
